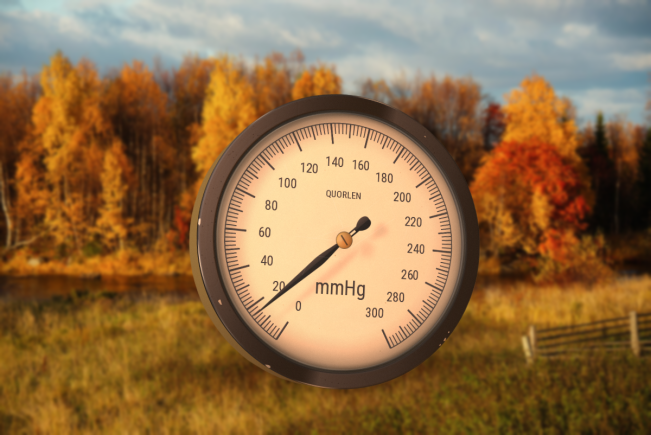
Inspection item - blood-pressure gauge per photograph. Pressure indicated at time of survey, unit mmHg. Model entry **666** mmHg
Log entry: **16** mmHg
